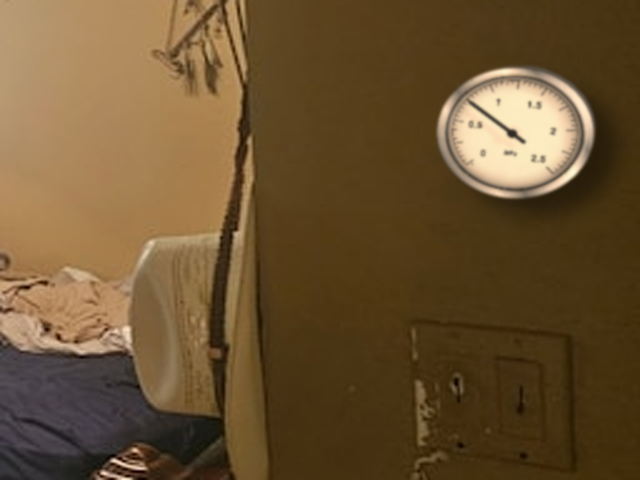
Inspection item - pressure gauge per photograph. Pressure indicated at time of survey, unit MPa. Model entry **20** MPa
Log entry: **0.75** MPa
